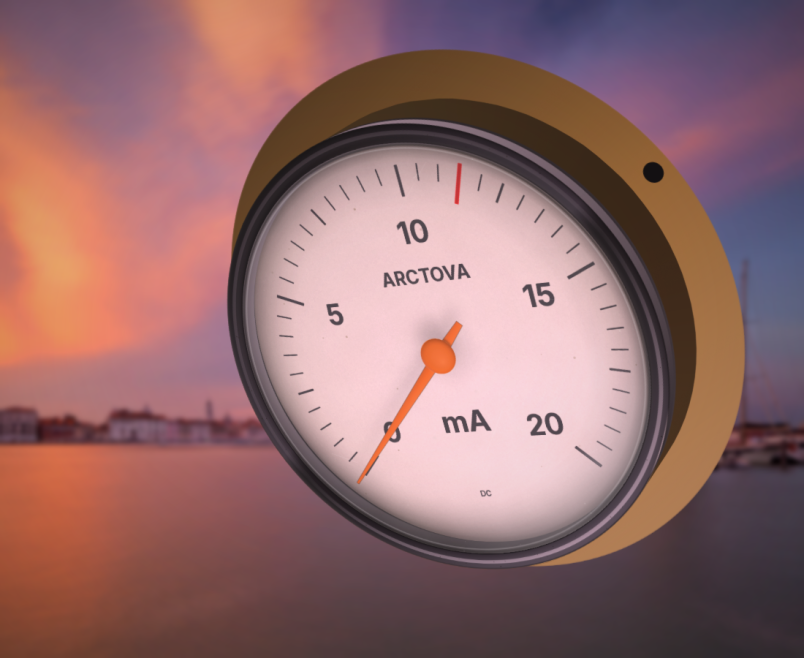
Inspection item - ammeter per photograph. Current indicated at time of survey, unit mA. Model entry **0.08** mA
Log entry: **0** mA
